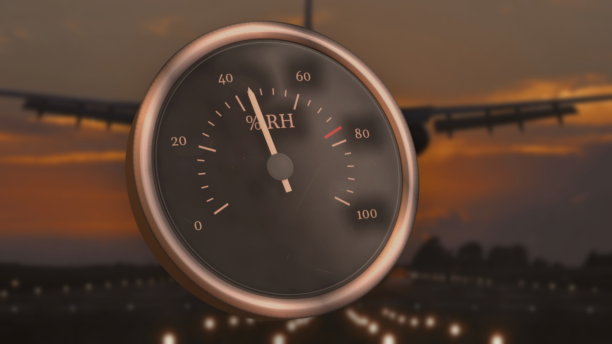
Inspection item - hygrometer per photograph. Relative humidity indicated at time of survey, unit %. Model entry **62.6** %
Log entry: **44** %
